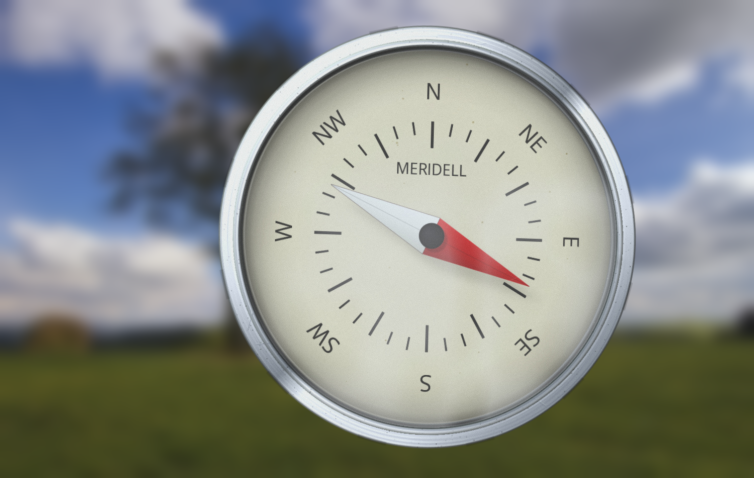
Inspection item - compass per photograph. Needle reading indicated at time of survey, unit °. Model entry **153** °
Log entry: **115** °
